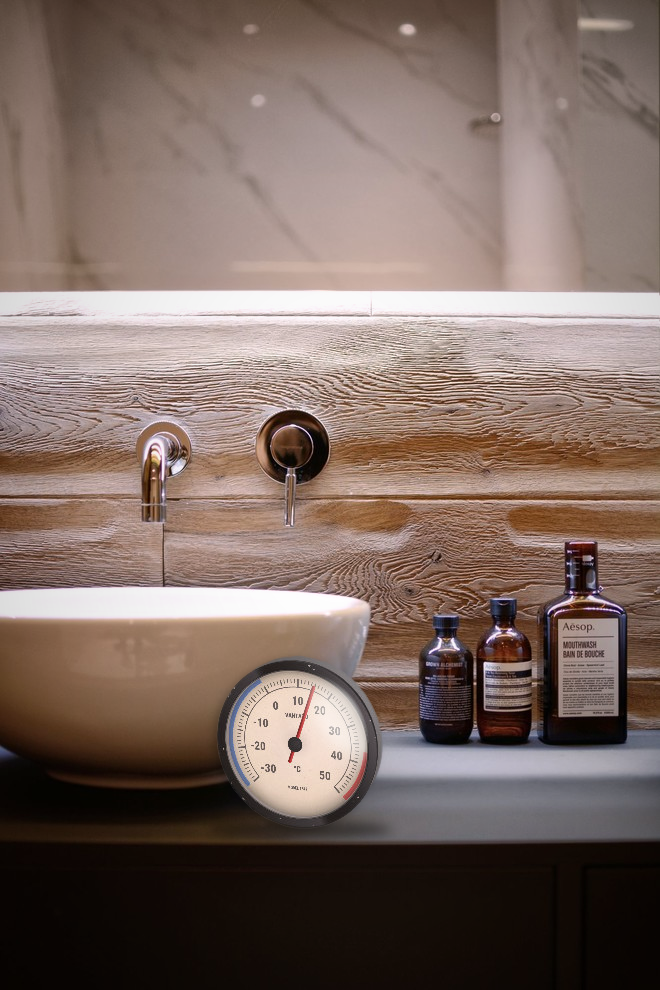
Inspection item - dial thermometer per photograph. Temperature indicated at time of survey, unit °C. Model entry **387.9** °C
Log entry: **15** °C
